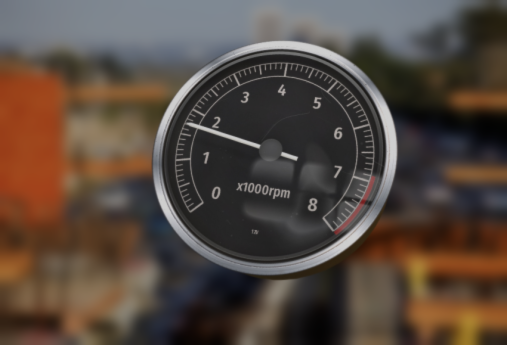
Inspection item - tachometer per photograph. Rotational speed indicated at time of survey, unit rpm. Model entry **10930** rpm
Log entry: **1700** rpm
